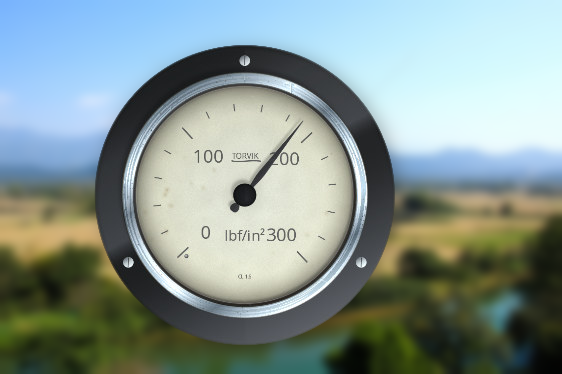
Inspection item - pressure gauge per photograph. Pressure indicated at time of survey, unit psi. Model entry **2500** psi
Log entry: **190** psi
